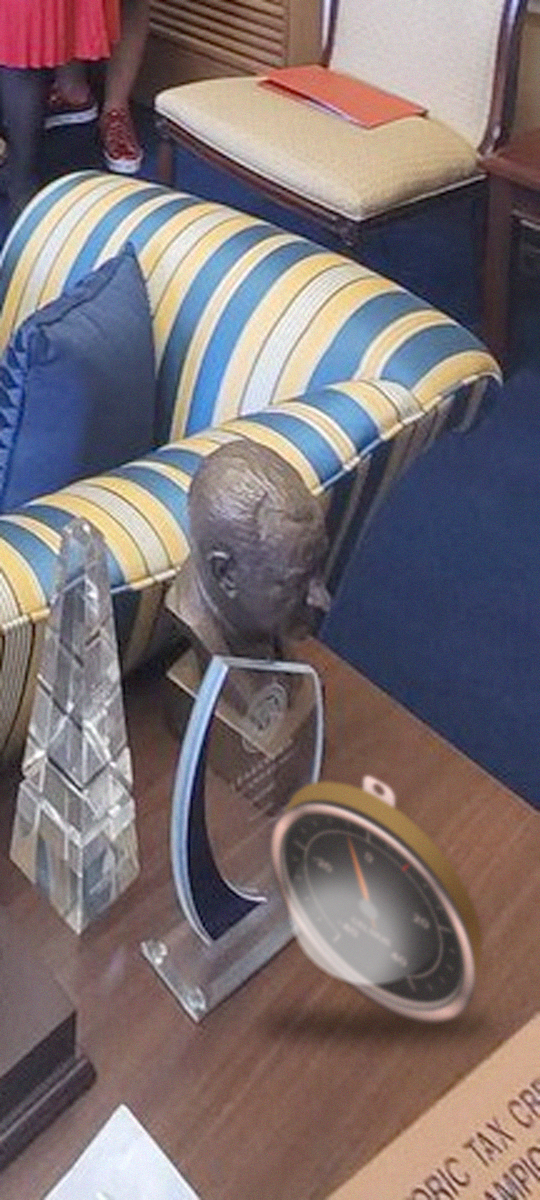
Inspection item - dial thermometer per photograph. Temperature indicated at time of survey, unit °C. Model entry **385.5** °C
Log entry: **-4** °C
